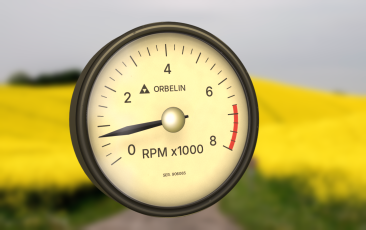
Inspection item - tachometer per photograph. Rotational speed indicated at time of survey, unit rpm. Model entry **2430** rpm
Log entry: **750** rpm
